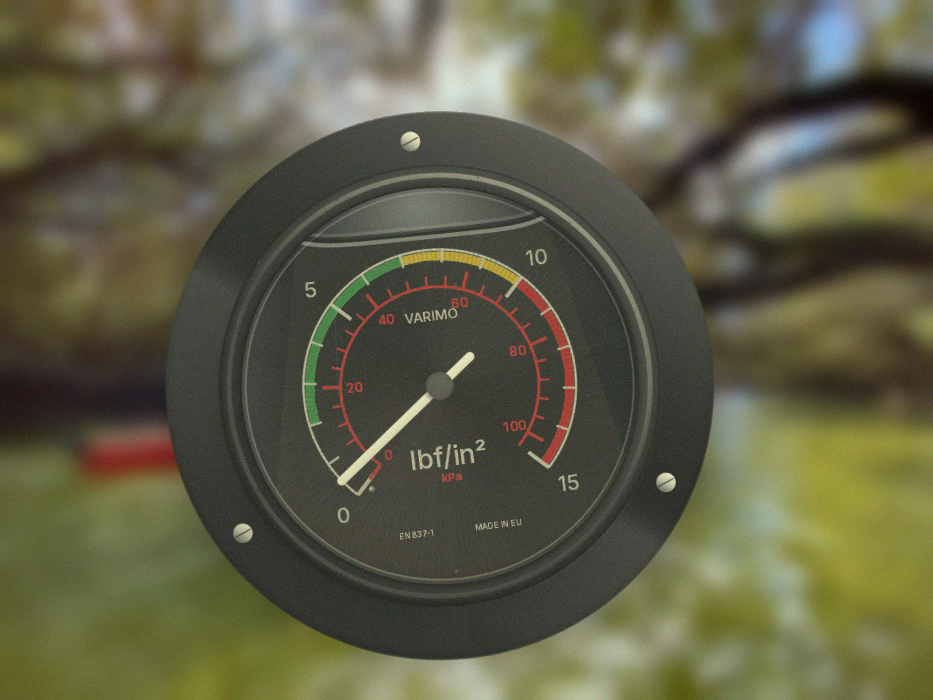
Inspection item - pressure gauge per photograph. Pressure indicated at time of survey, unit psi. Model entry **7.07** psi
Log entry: **0.5** psi
